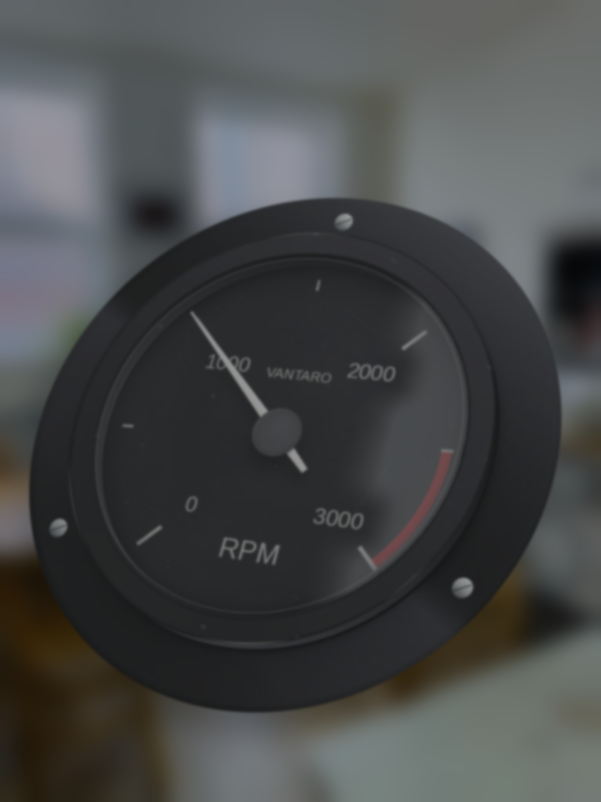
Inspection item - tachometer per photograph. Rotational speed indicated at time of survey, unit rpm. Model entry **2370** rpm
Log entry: **1000** rpm
